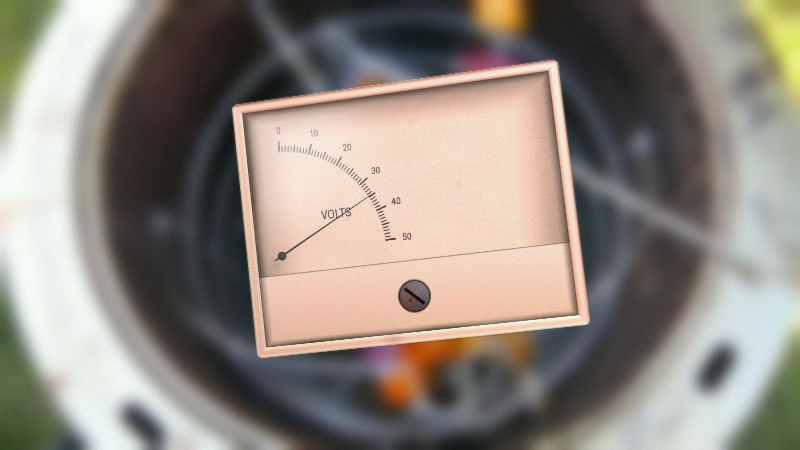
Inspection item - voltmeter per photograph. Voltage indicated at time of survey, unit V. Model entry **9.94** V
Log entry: **35** V
